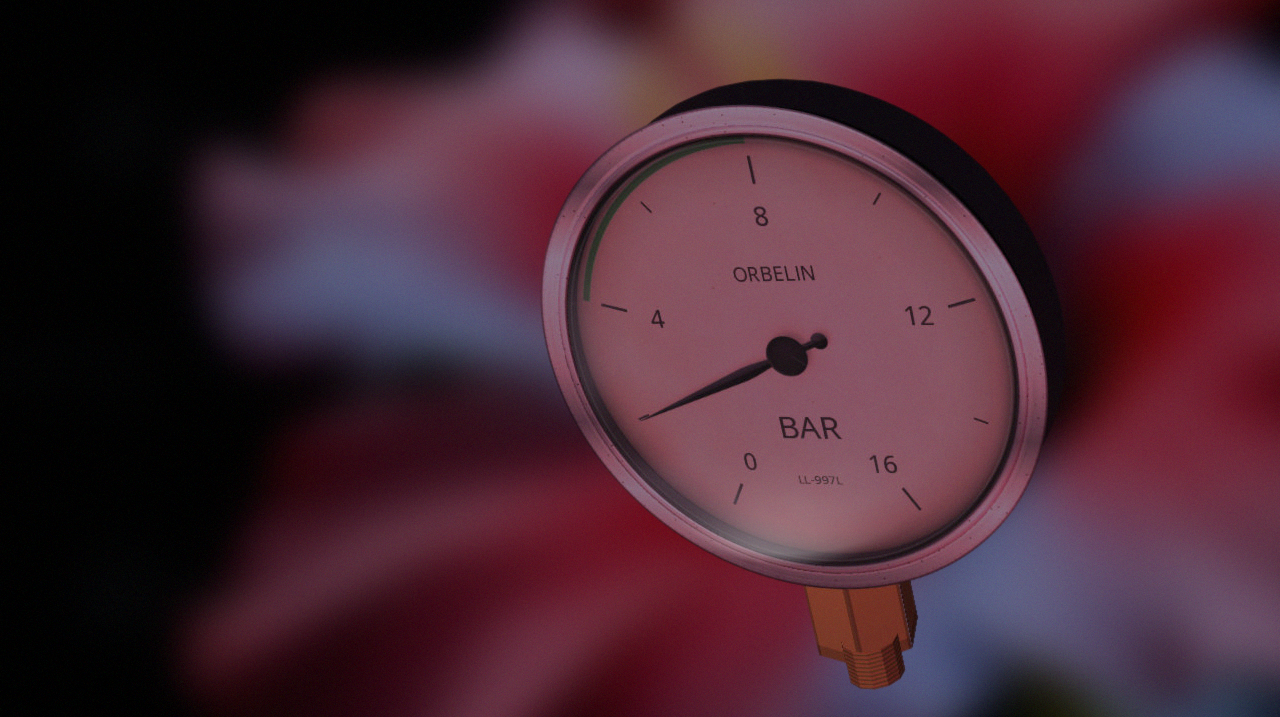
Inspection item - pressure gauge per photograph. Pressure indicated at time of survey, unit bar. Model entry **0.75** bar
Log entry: **2** bar
